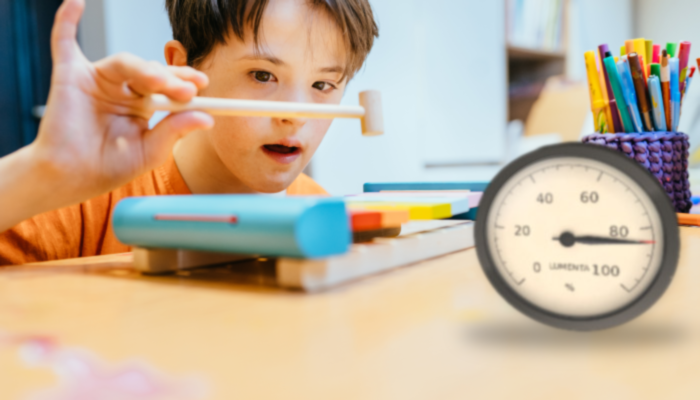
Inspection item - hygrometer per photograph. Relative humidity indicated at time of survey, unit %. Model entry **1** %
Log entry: **84** %
